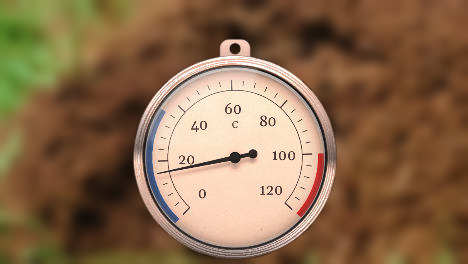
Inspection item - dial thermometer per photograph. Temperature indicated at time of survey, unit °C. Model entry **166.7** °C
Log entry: **16** °C
